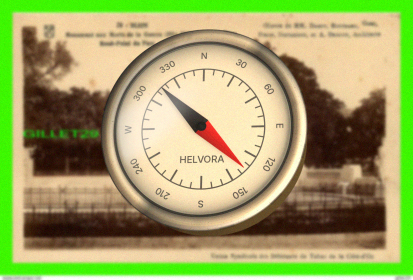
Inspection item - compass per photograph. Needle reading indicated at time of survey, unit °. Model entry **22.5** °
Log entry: **135** °
